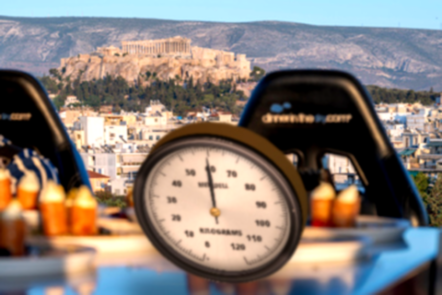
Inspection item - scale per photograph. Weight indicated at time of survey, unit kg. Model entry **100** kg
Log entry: **60** kg
